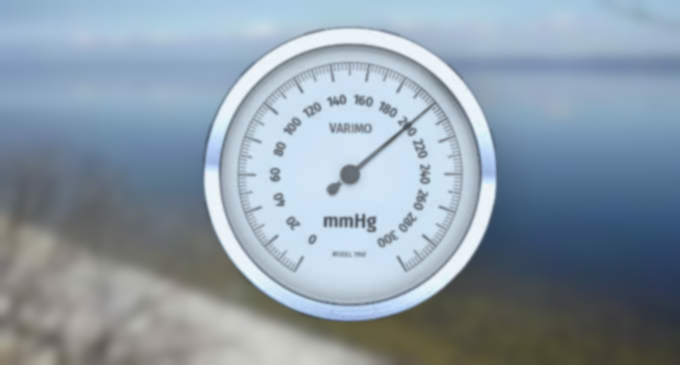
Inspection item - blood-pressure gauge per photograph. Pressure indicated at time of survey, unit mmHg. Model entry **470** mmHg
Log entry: **200** mmHg
